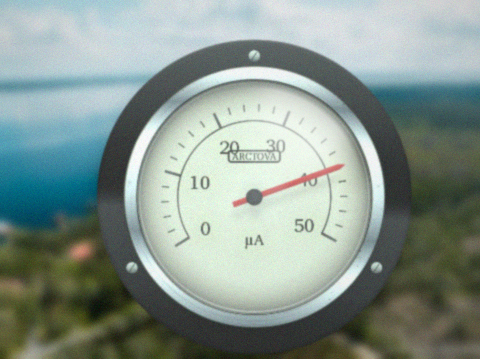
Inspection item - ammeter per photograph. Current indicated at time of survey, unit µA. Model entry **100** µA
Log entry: **40** µA
